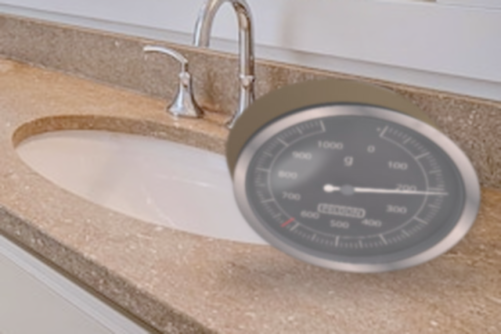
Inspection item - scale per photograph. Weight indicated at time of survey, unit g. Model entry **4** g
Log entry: **200** g
